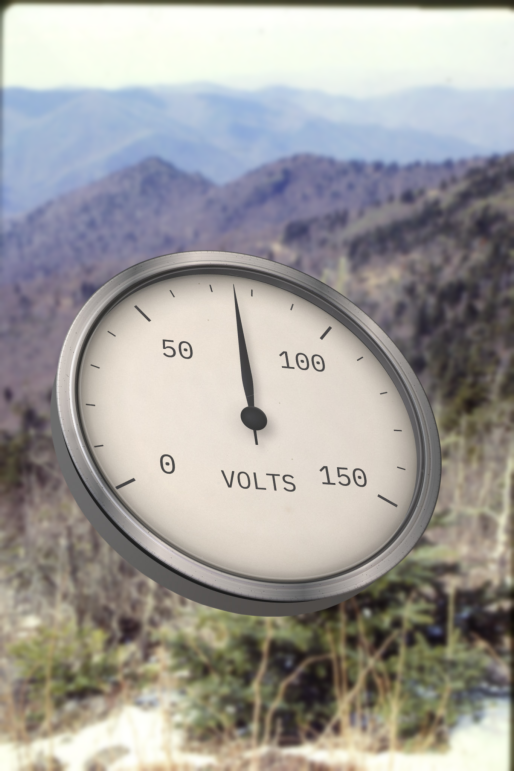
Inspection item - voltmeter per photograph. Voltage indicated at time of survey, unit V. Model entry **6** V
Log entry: **75** V
